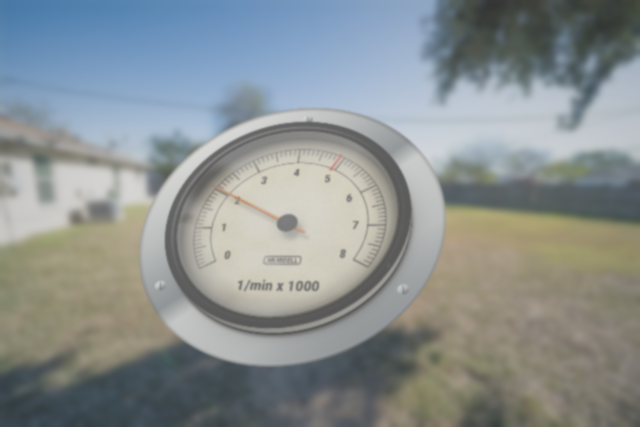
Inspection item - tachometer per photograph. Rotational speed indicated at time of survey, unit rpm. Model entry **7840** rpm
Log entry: **2000** rpm
